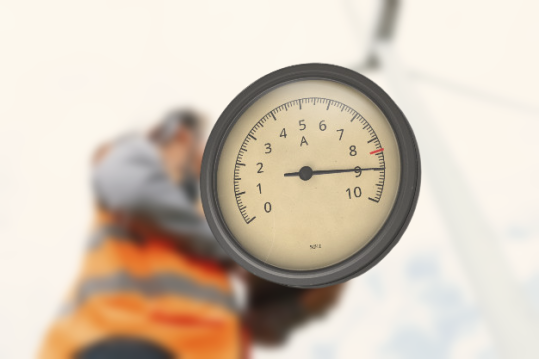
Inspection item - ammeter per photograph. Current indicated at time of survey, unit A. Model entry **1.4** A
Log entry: **9** A
